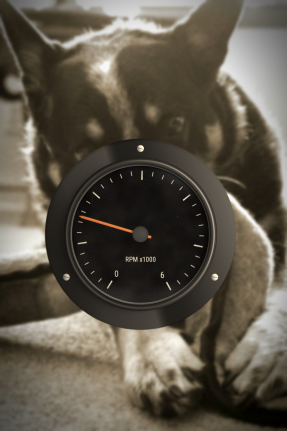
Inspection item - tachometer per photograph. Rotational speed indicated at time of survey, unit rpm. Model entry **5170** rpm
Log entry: **1500** rpm
